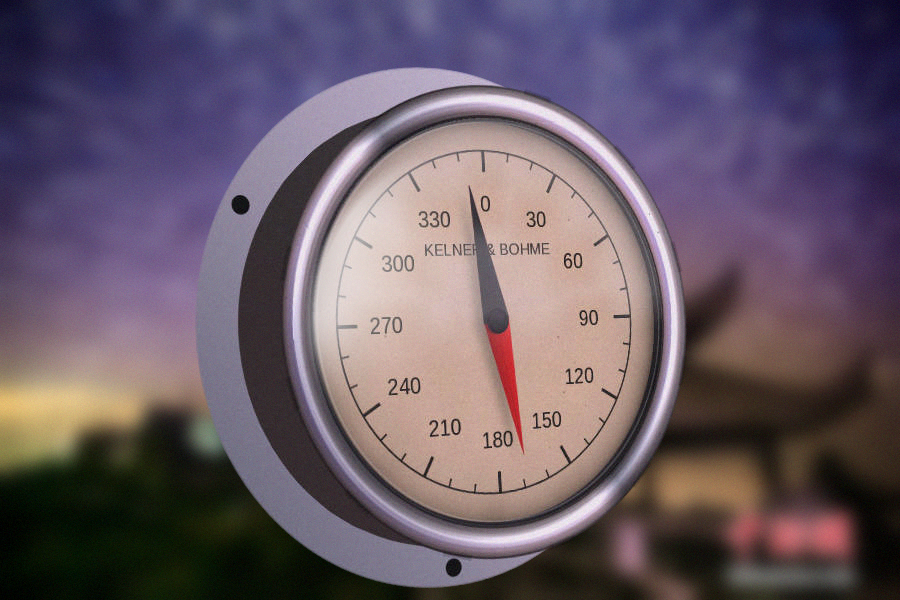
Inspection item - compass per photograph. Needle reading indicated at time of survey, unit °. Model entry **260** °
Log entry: **170** °
